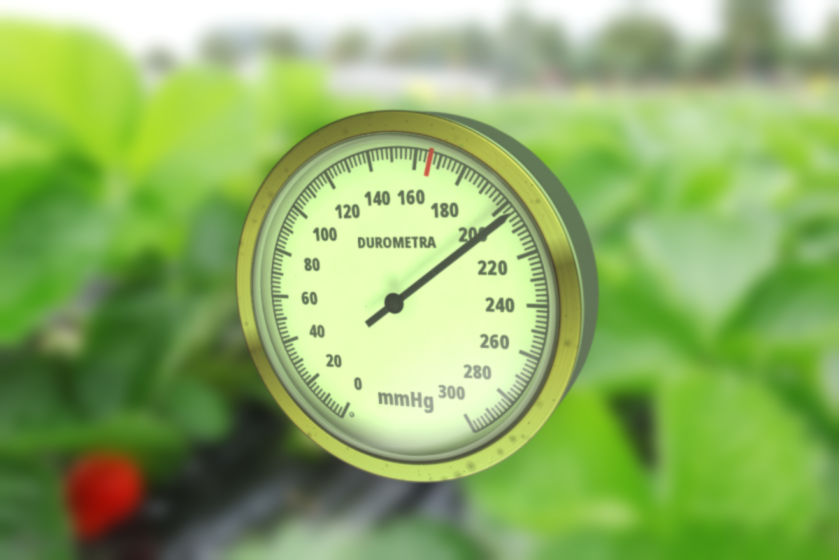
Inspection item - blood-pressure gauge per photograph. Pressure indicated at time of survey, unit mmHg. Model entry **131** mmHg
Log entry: **204** mmHg
